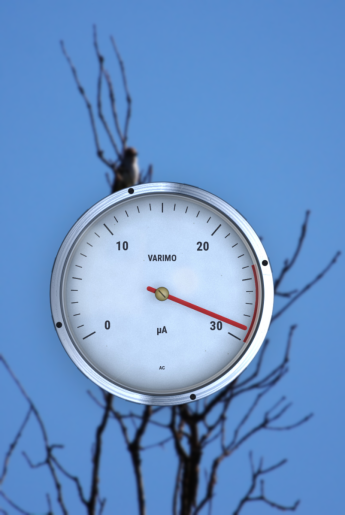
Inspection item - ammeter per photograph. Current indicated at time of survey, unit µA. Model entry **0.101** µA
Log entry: **29** µA
